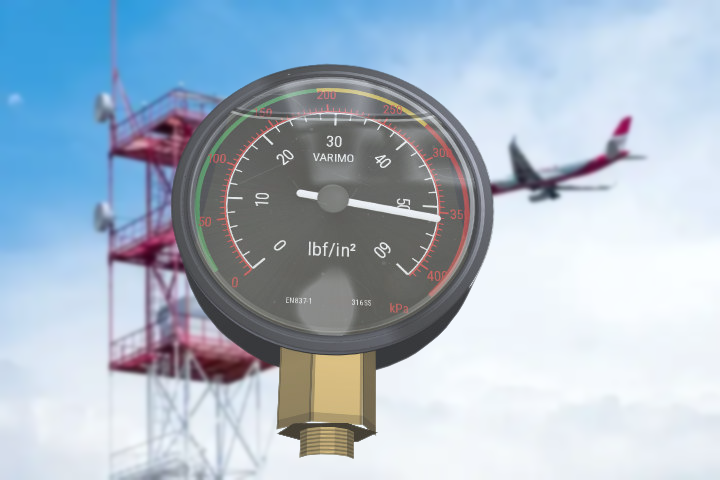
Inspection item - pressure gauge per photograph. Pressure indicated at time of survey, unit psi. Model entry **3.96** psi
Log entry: **52** psi
